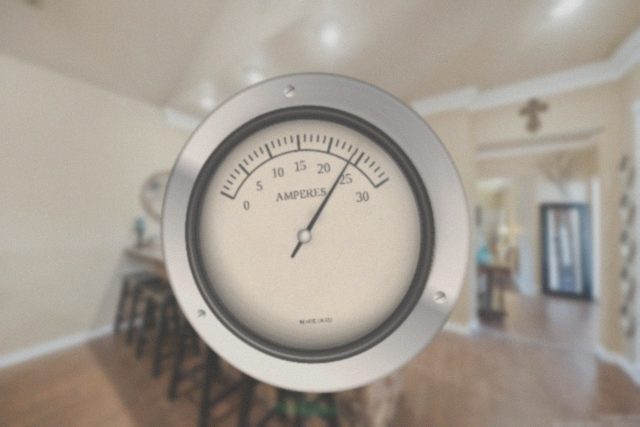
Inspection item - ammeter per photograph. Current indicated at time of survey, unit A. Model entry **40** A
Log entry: **24** A
